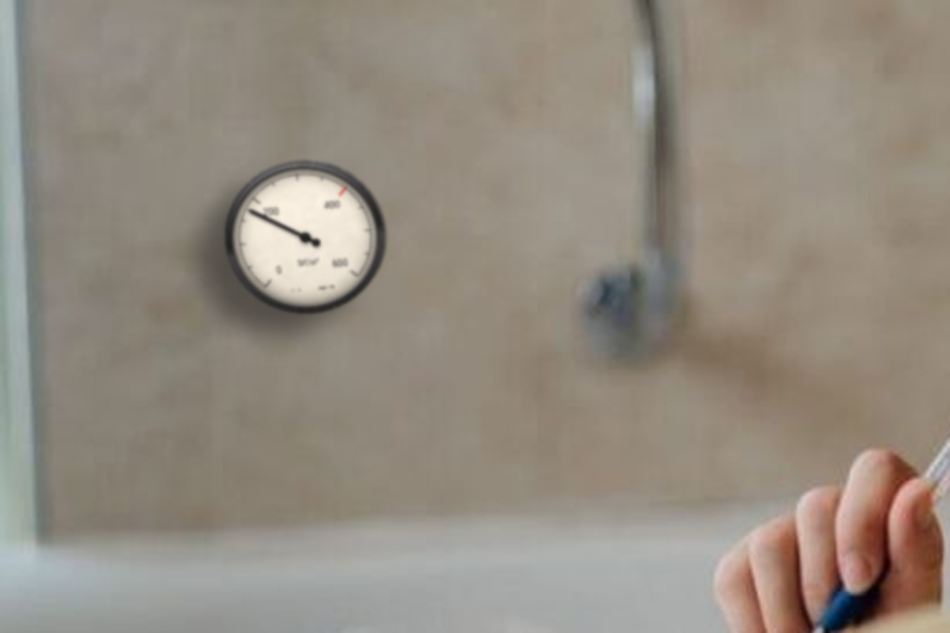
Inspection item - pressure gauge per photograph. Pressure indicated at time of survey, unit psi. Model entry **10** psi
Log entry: **175** psi
